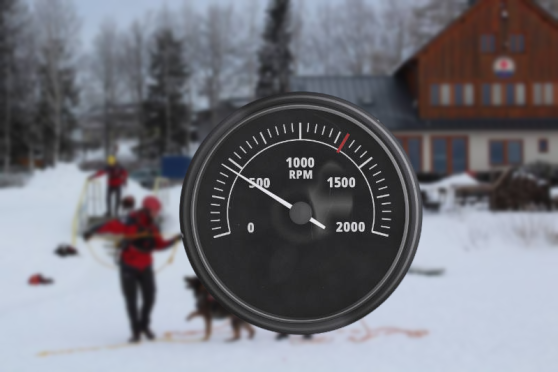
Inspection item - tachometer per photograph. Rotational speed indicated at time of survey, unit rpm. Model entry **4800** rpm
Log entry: **450** rpm
